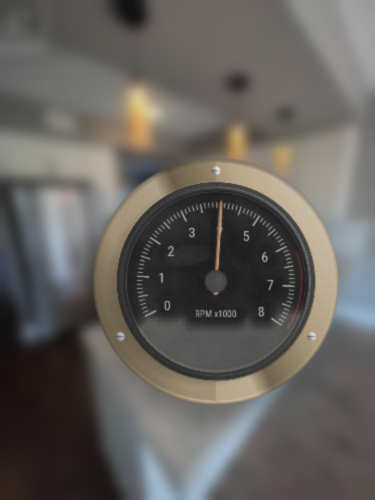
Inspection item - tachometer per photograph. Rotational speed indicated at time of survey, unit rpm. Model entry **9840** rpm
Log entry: **4000** rpm
